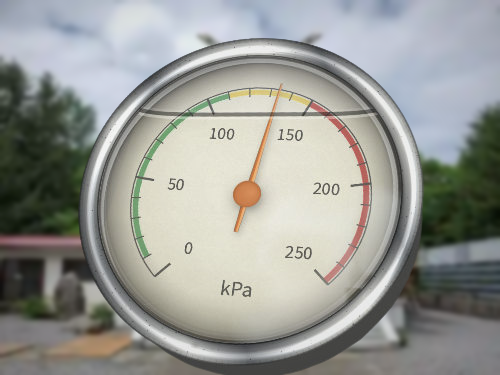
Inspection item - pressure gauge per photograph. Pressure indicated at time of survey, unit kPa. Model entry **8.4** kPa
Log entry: **135** kPa
